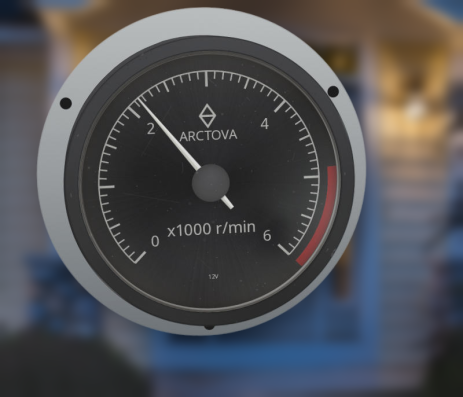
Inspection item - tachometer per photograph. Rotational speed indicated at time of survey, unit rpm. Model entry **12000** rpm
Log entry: **2150** rpm
